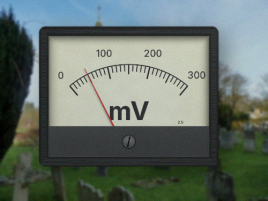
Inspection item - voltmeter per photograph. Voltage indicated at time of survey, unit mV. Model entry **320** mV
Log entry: **50** mV
